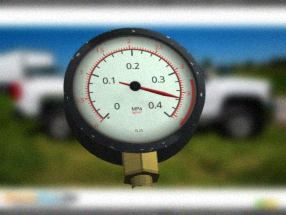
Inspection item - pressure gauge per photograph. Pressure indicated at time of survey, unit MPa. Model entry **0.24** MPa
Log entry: **0.36** MPa
